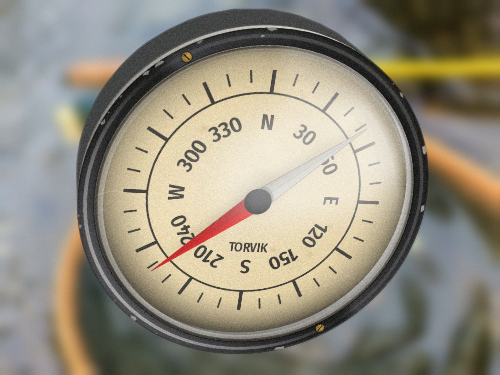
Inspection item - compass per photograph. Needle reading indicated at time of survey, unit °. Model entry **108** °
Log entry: **230** °
